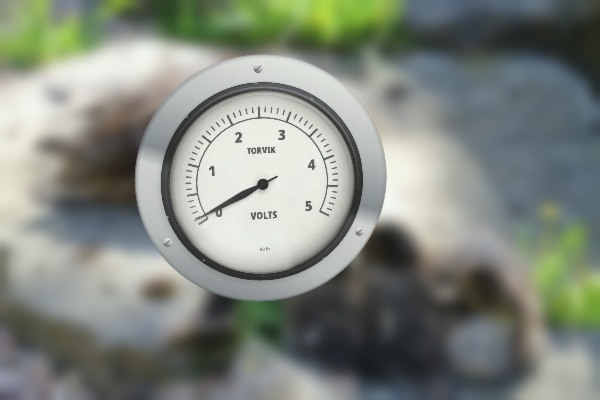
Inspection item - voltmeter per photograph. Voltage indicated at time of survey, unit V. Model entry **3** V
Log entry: **0.1** V
